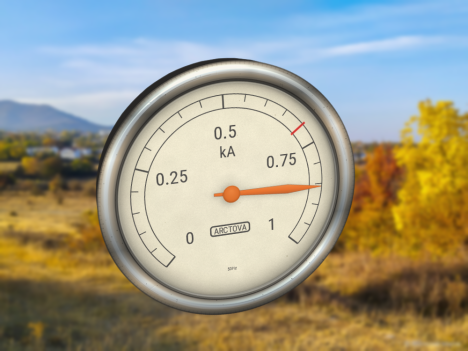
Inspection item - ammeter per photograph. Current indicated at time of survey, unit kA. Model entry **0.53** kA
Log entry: **0.85** kA
